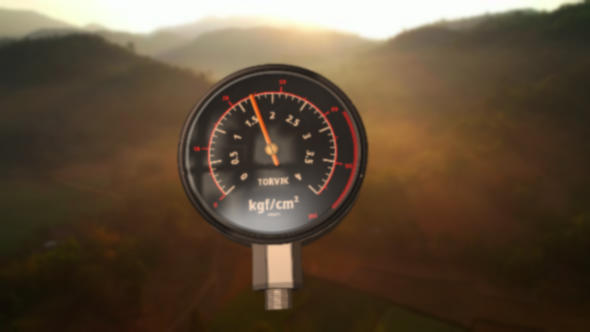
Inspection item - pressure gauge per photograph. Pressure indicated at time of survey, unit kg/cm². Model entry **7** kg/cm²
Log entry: **1.7** kg/cm²
